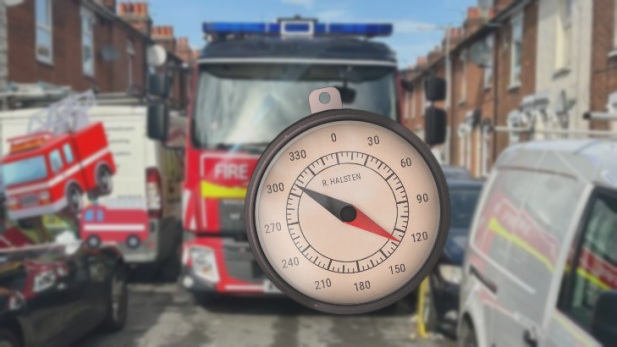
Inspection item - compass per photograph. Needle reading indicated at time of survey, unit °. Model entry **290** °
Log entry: **130** °
